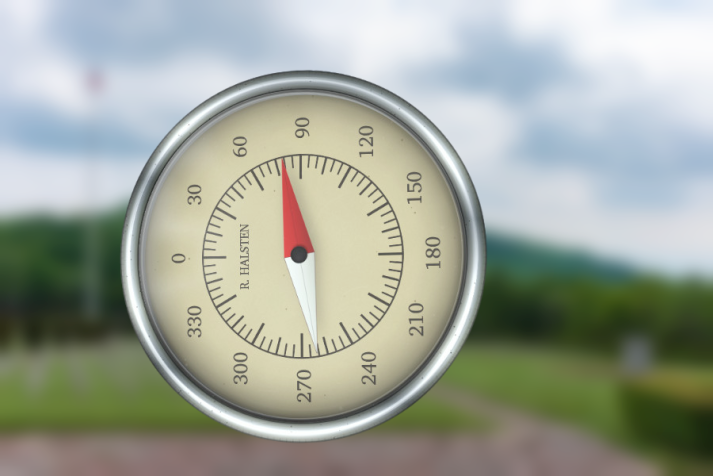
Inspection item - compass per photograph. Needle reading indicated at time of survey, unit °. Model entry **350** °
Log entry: **80** °
